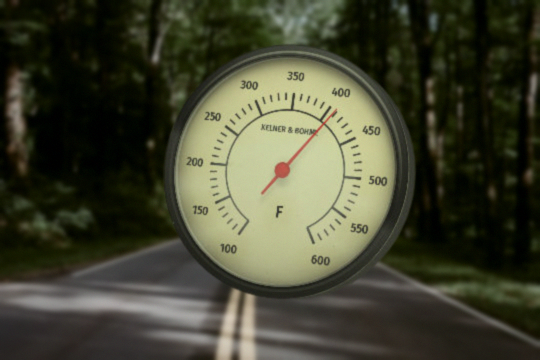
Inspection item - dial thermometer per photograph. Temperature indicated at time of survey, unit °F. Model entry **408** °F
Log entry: **410** °F
